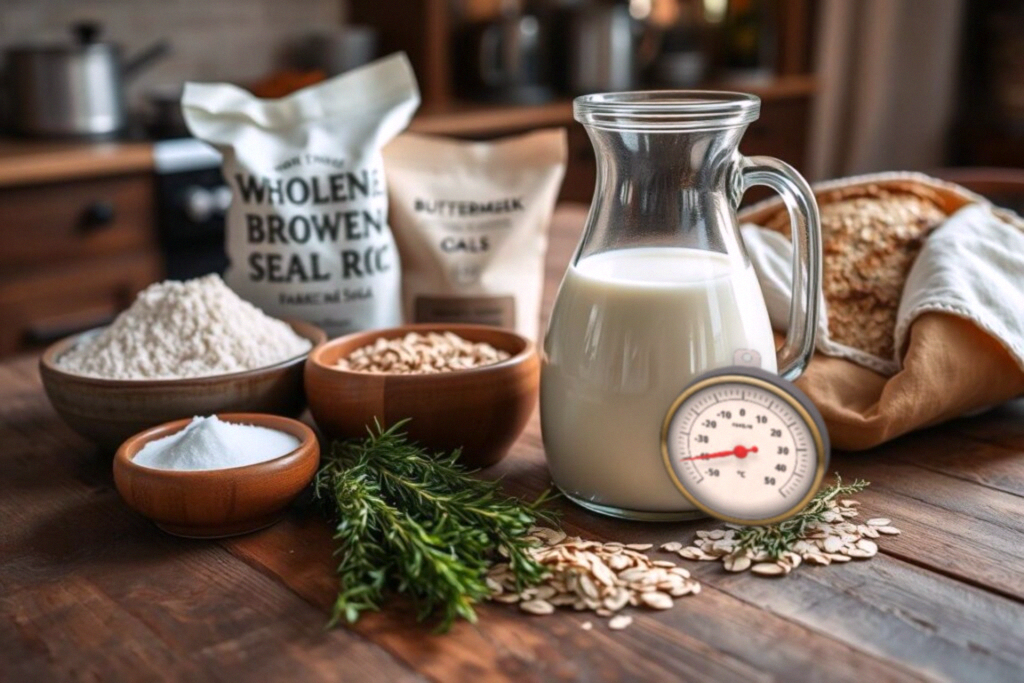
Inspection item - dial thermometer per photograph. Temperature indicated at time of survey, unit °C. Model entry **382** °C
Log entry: **-40** °C
